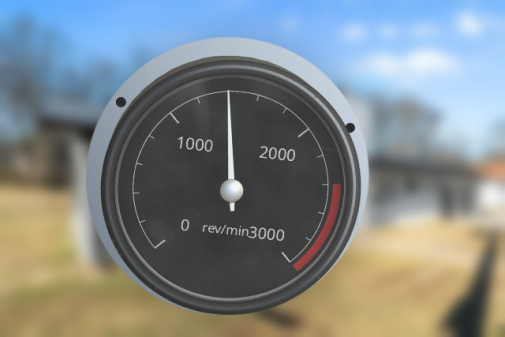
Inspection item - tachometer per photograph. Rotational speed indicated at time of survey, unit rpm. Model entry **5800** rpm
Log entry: **1400** rpm
